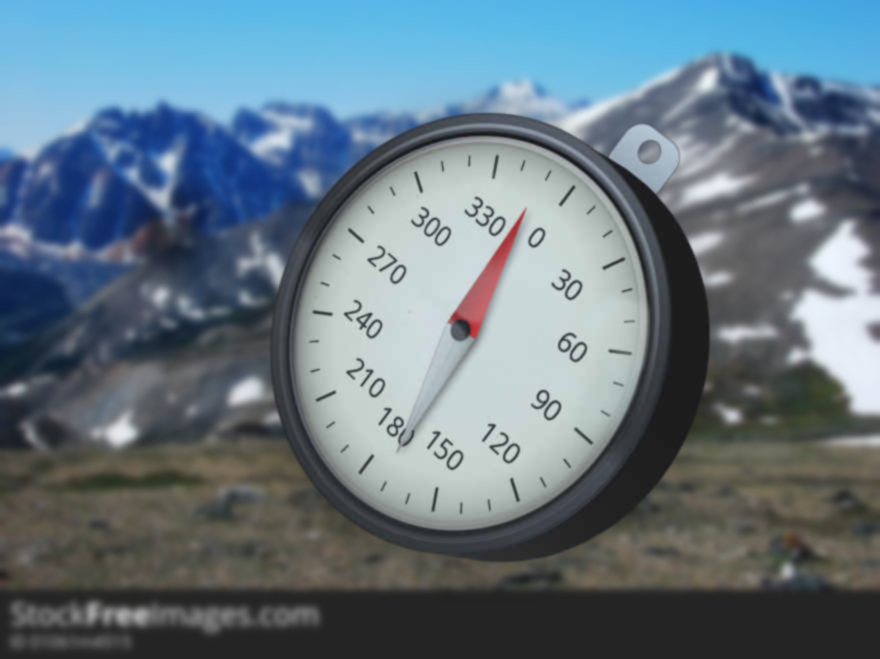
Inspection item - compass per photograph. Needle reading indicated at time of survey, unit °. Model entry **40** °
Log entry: **350** °
